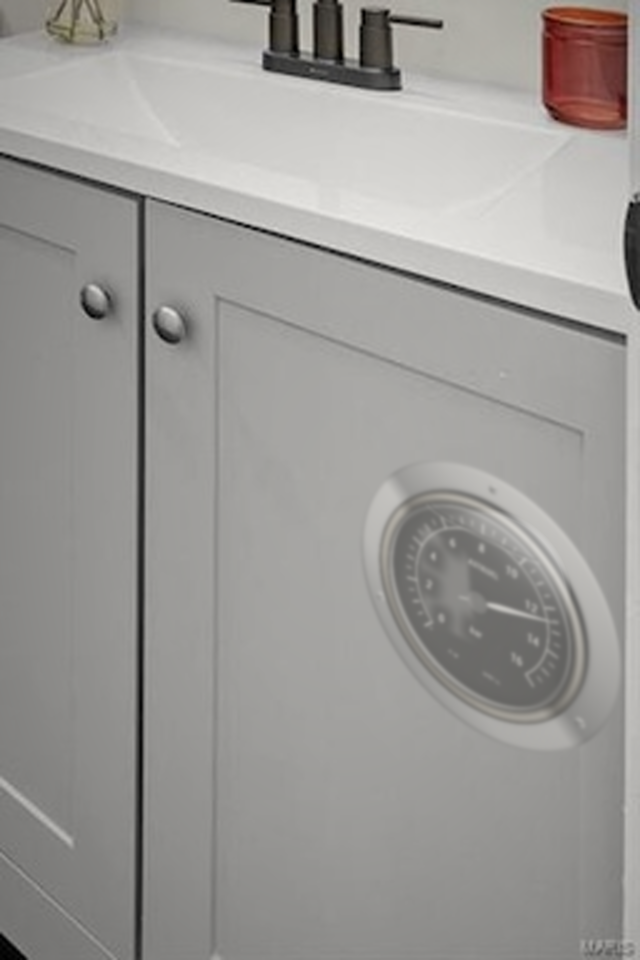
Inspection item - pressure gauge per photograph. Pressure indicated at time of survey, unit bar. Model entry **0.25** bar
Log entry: **12.5** bar
